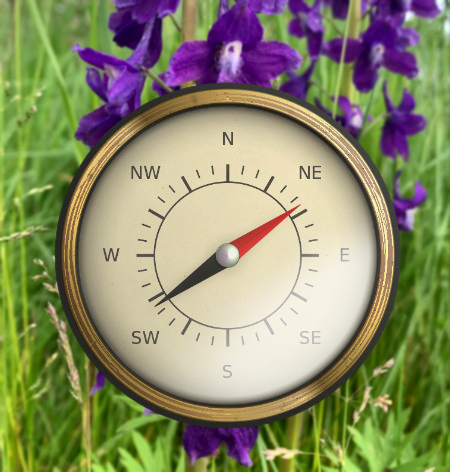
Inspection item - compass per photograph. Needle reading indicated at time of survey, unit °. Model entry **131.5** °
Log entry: **55** °
